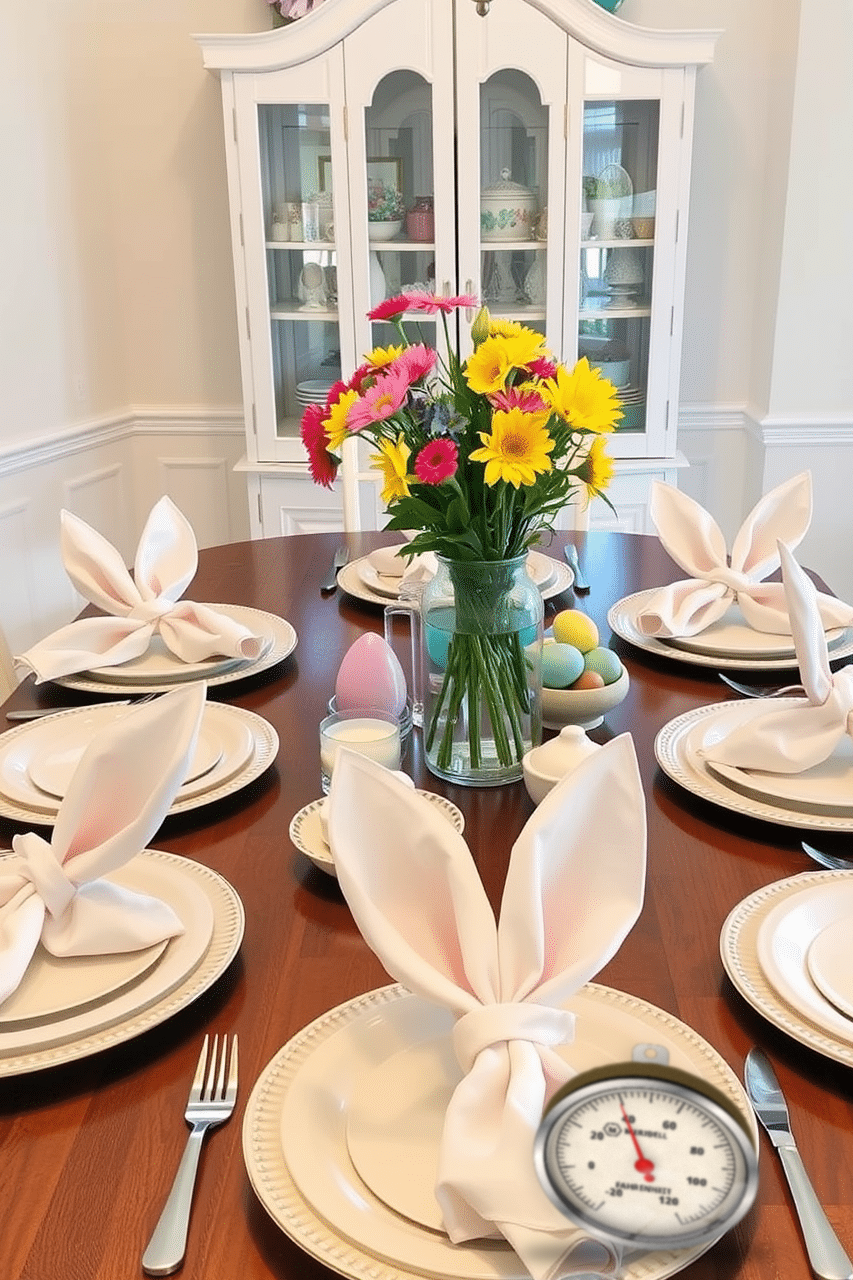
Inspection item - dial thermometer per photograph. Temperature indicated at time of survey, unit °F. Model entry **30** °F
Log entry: **40** °F
